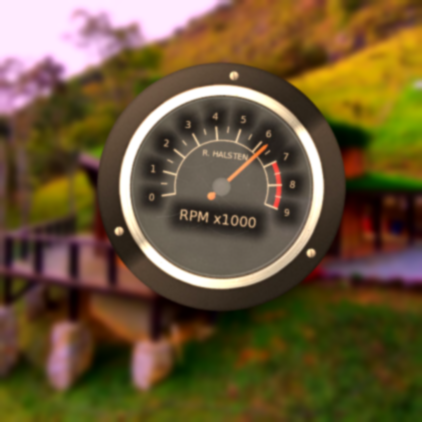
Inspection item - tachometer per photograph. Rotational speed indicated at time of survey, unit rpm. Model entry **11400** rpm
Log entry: **6250** rpm
